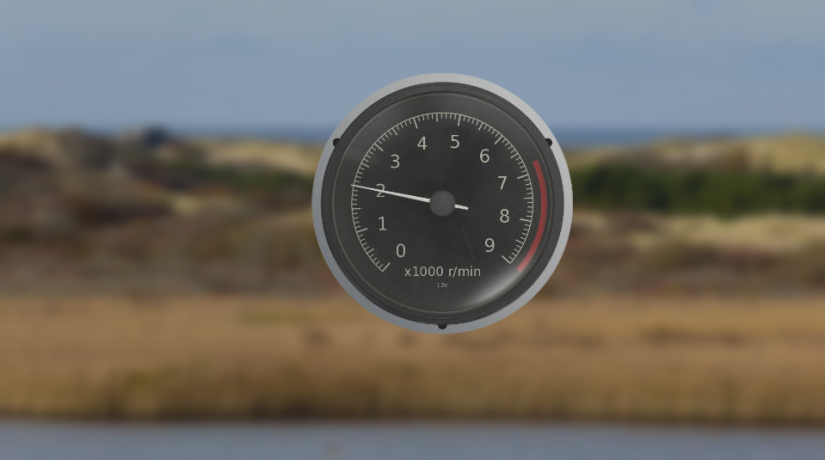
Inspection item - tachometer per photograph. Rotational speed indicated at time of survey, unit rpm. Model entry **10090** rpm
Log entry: **2000** rpm
